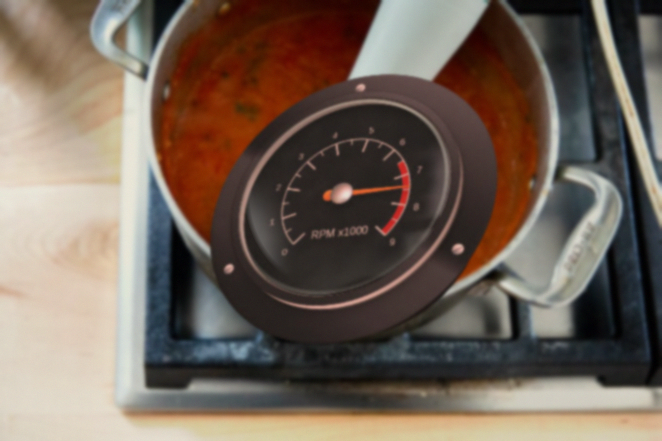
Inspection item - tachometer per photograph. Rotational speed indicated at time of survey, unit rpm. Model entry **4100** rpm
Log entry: **7500** rpm
